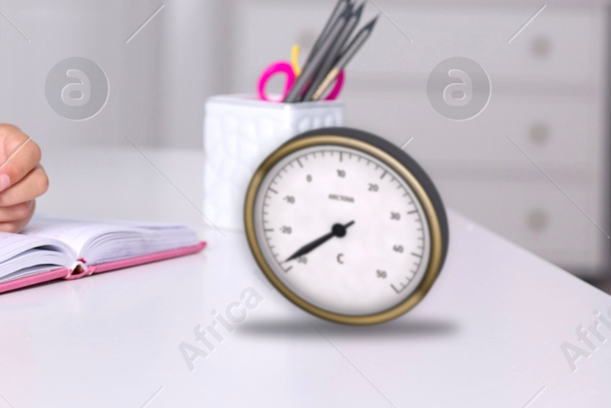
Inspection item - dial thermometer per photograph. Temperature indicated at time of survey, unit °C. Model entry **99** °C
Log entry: **-28** °C
